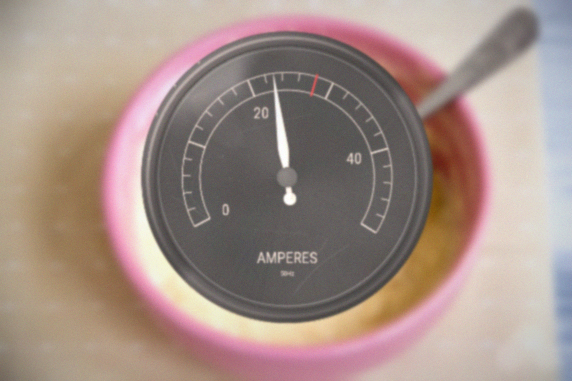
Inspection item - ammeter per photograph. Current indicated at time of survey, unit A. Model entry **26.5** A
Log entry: **23** A
